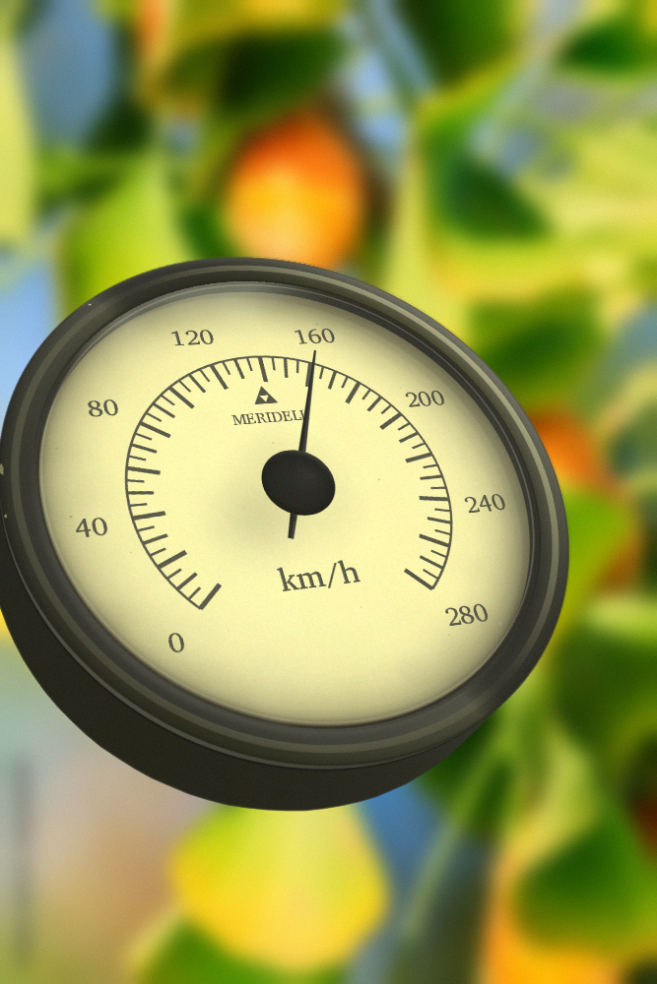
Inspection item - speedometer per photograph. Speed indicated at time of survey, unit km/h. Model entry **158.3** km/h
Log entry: **160** km/h
